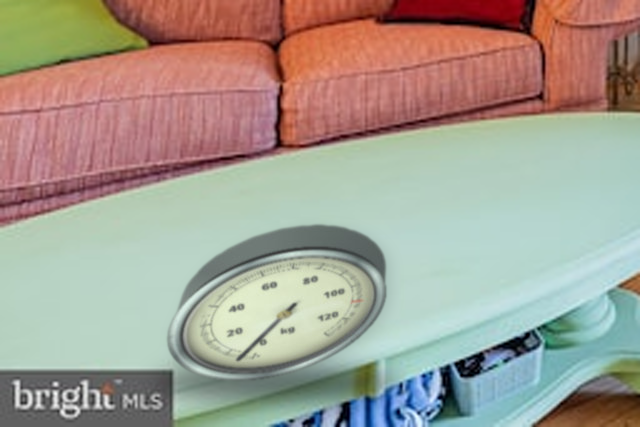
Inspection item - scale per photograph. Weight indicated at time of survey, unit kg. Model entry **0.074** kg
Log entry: **5** kg
